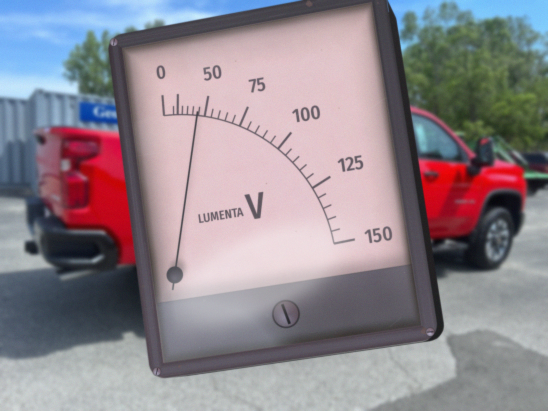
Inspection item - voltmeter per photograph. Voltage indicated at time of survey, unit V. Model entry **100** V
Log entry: **45** V
